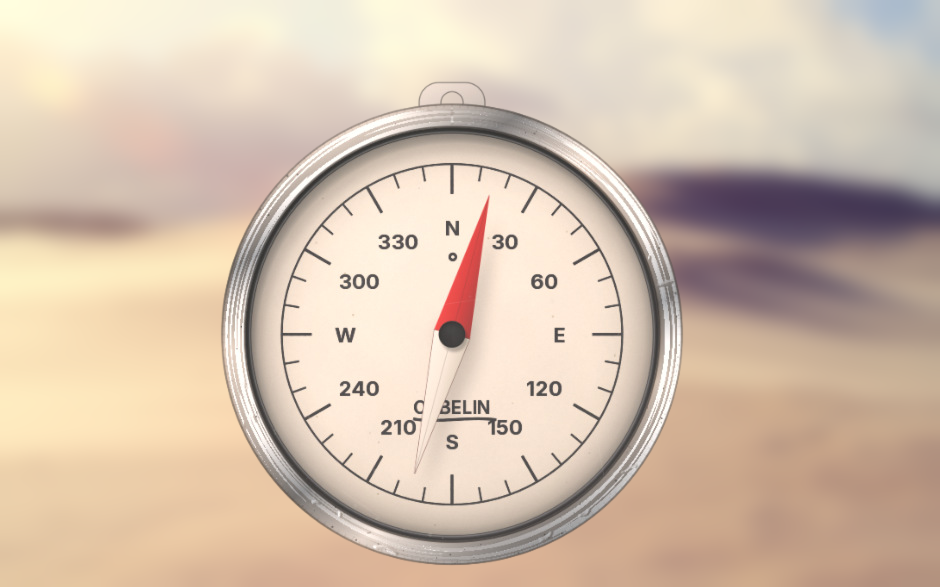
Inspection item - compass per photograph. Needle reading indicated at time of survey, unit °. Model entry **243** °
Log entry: **15** °
